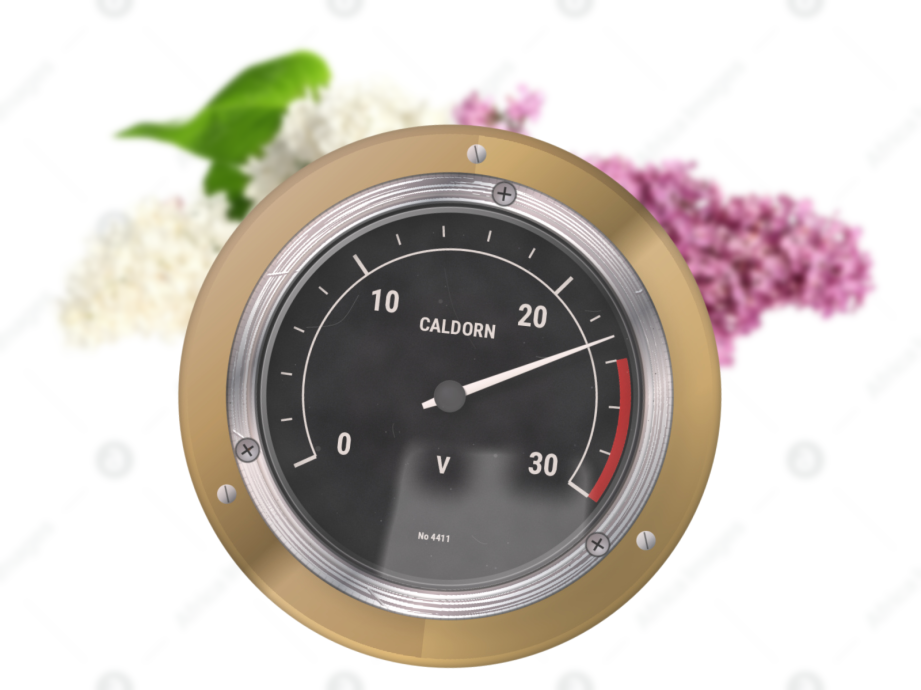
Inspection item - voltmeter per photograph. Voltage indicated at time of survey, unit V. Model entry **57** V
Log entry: **23** V
